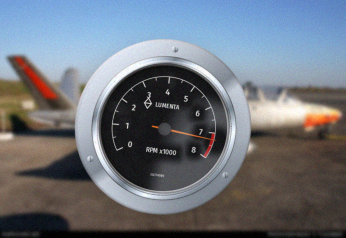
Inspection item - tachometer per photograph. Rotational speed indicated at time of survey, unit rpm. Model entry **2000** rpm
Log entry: **7250** rpm
